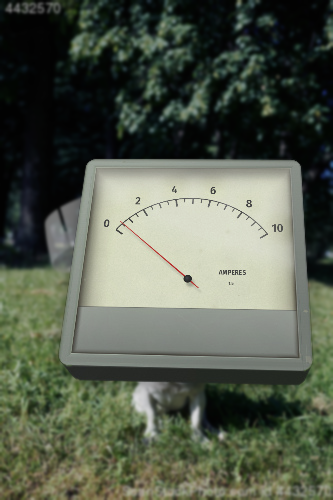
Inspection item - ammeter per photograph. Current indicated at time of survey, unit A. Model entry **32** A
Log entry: **0.5** A
